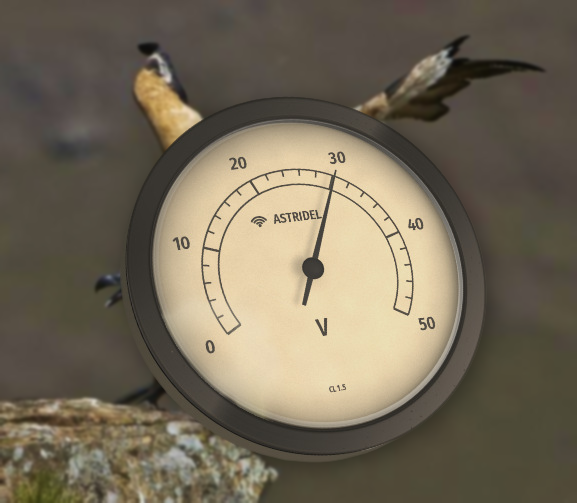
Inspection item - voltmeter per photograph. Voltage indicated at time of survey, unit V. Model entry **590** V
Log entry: **30** V
